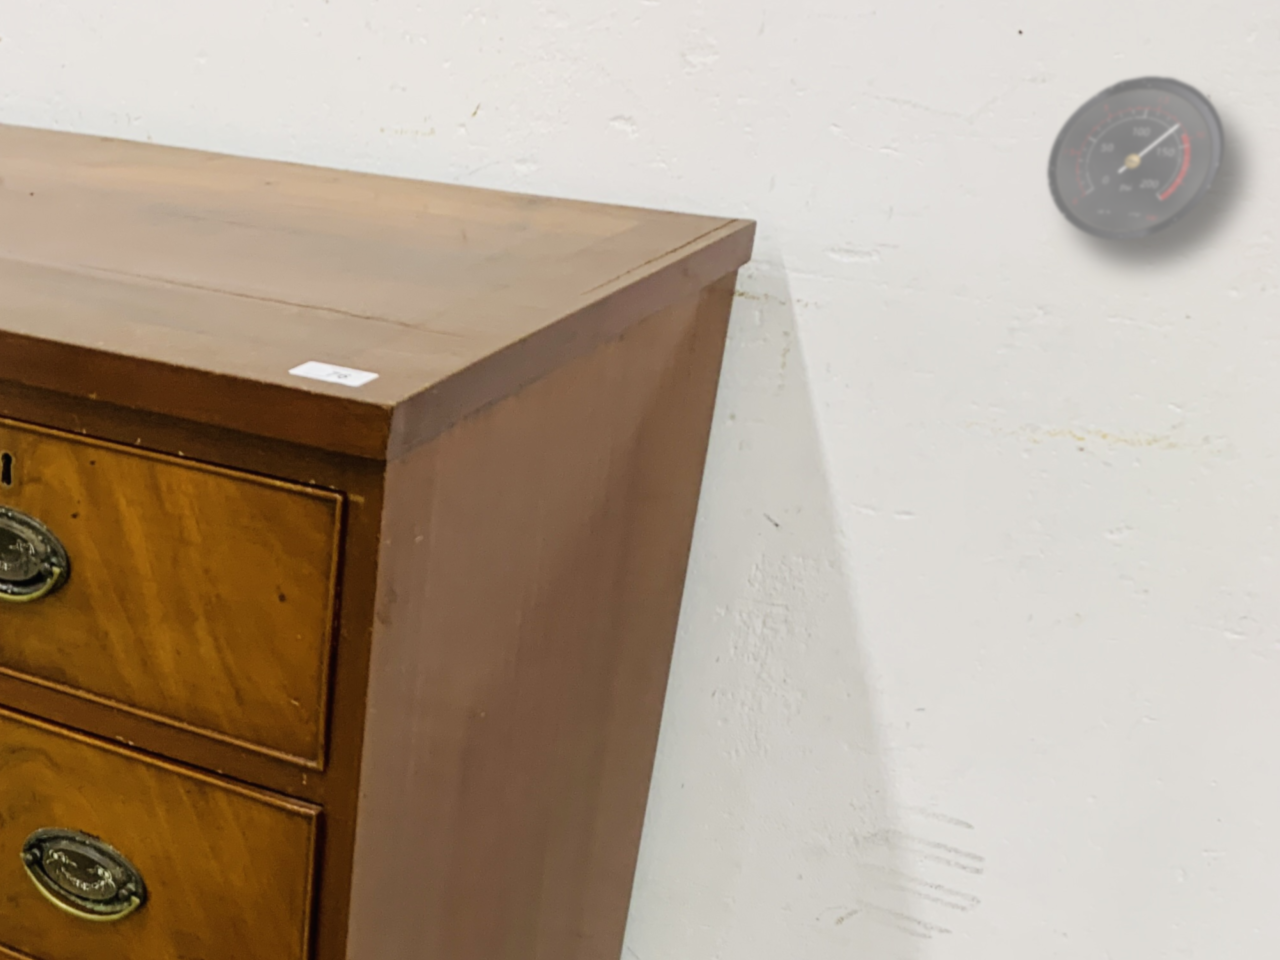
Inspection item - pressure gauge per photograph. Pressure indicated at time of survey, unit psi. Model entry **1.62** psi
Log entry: **130** psi
